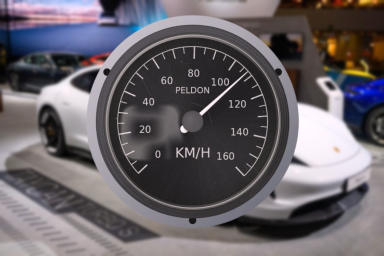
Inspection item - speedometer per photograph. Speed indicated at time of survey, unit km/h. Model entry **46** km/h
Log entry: **107.5** km/h
